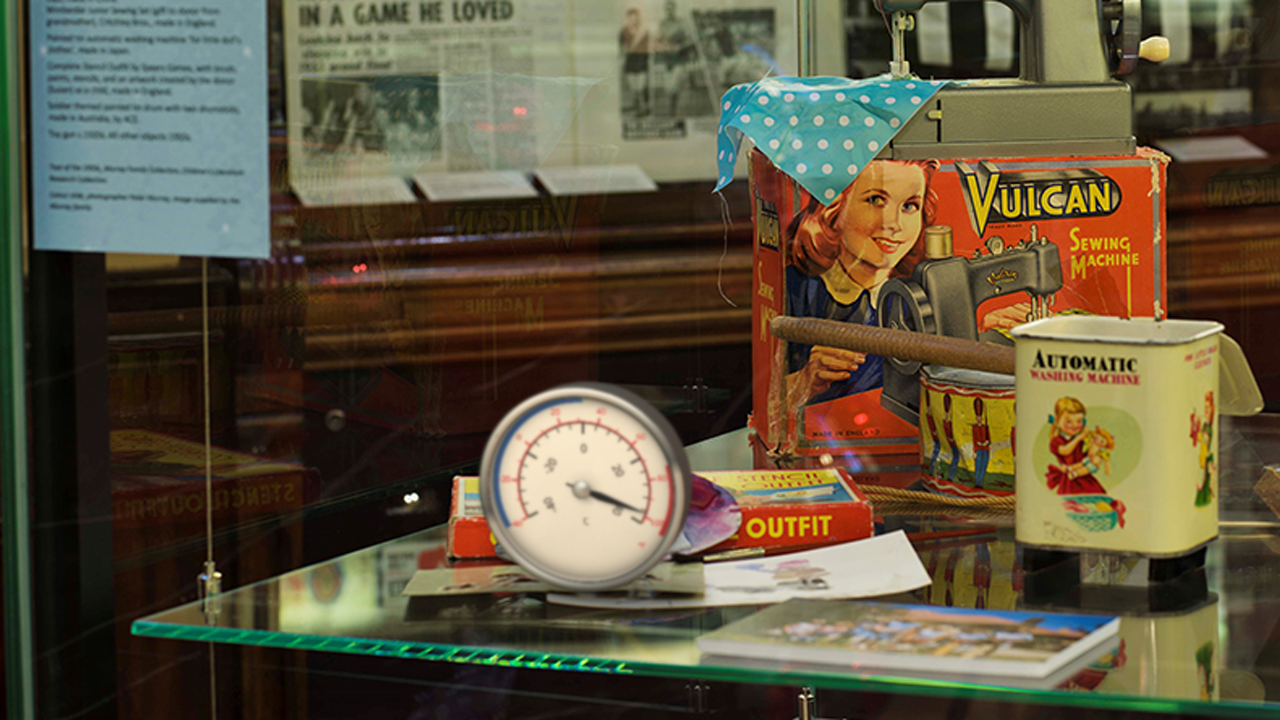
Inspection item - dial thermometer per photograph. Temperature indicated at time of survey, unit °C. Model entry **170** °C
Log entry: **36** °C
